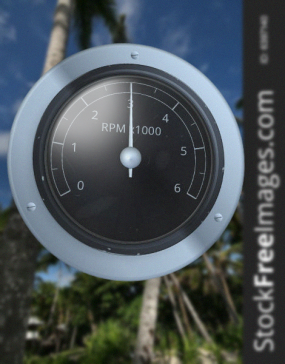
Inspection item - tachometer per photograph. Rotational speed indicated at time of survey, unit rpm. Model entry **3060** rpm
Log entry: **3000** rpm
